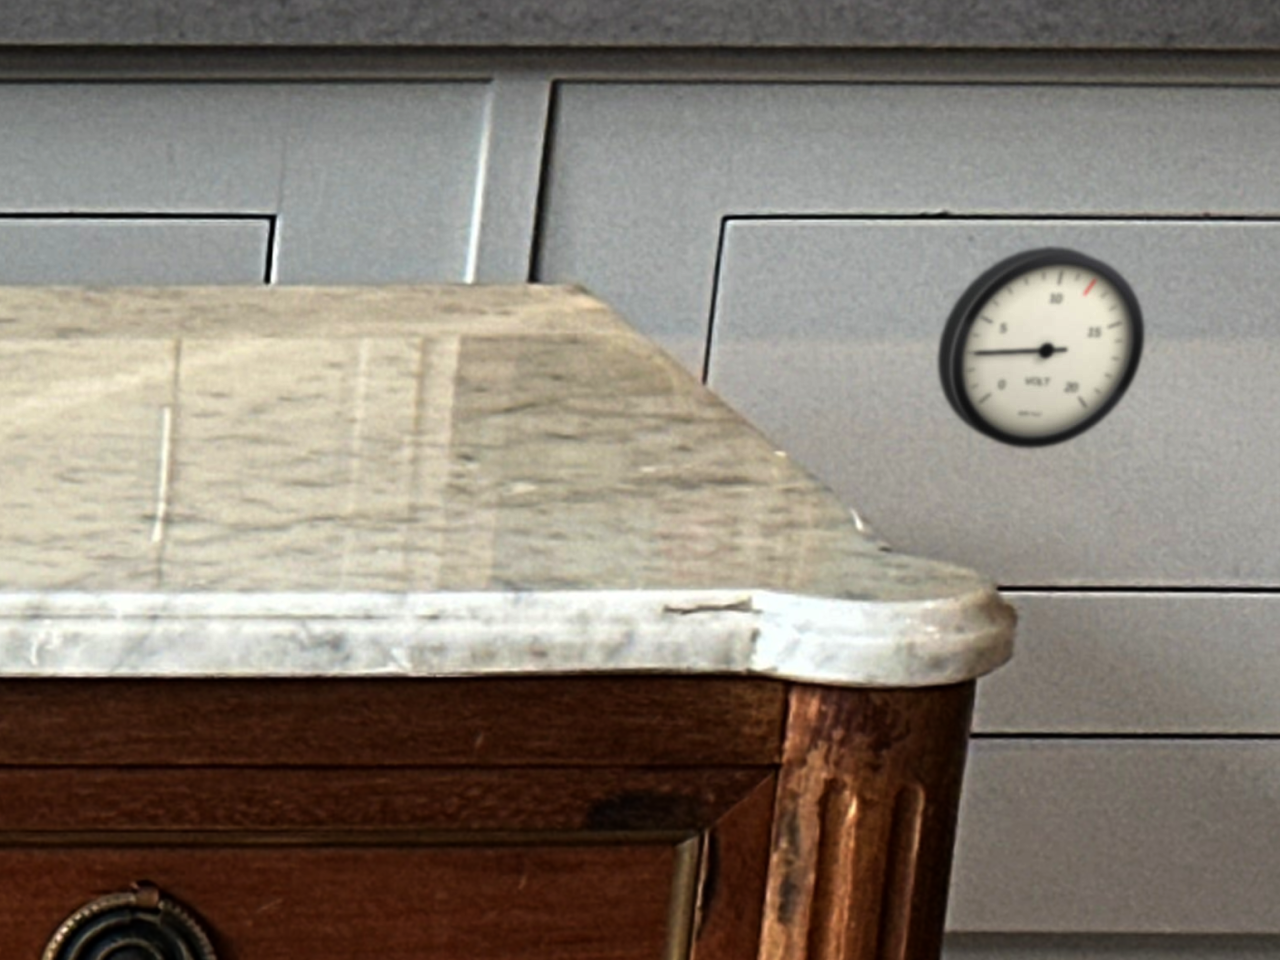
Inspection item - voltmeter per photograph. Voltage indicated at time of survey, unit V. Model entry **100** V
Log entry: **3** V
